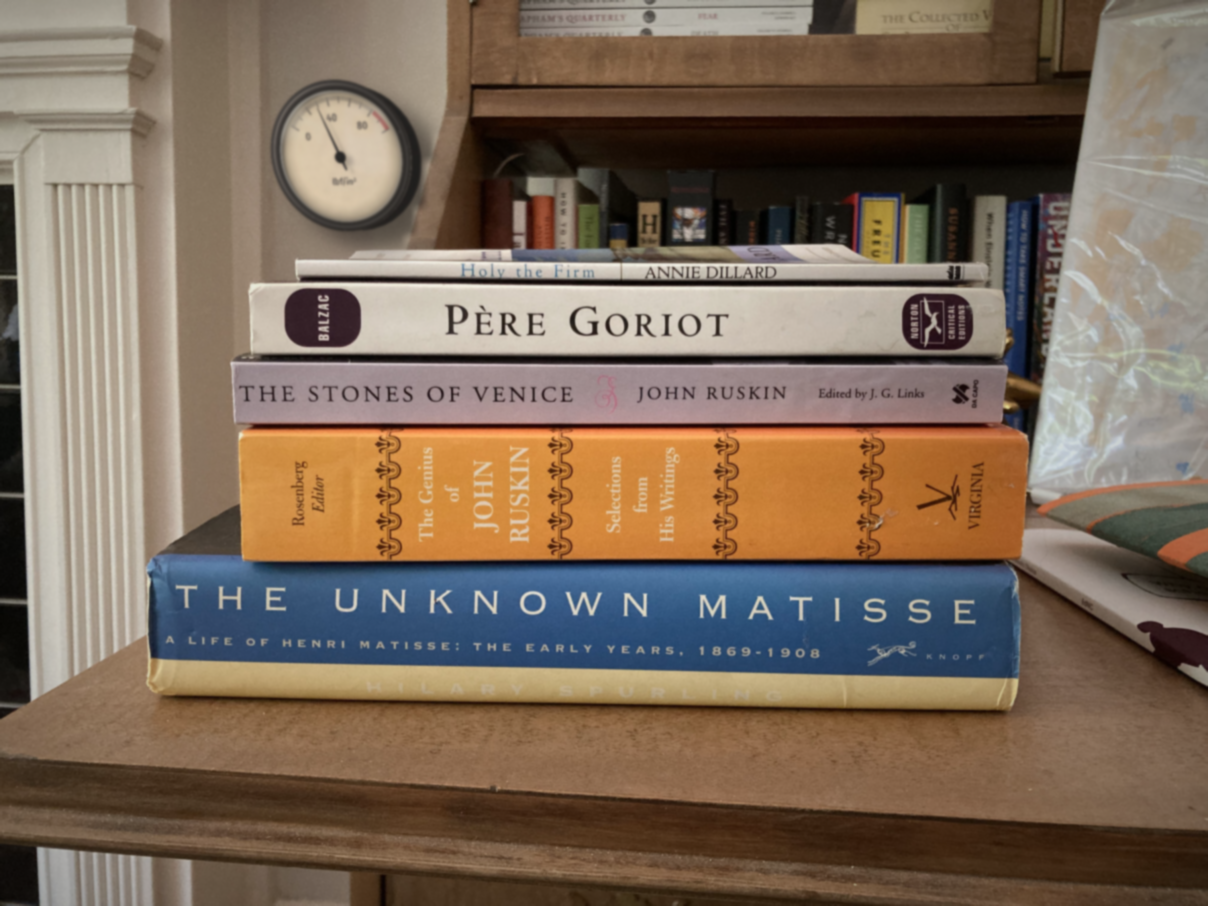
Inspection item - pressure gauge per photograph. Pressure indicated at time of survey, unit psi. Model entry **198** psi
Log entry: **30** psi
